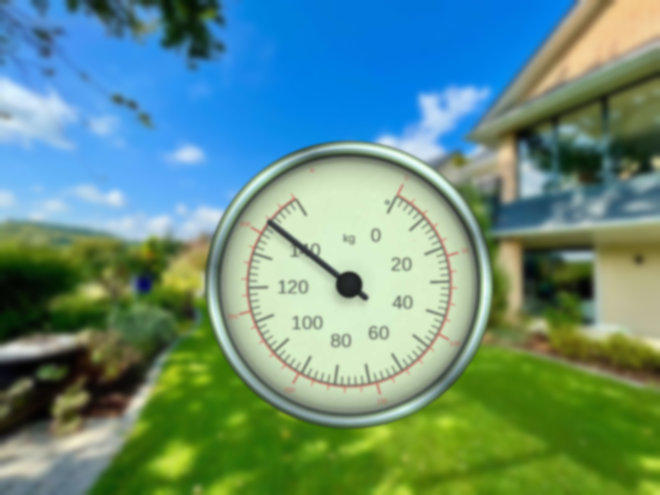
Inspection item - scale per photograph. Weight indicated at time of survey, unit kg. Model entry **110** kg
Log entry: **140** kg
